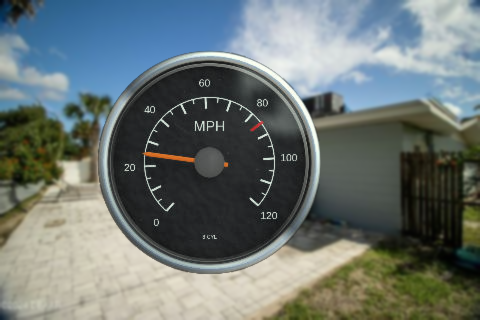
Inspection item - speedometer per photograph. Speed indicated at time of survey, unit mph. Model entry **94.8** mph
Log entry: **25** mph
